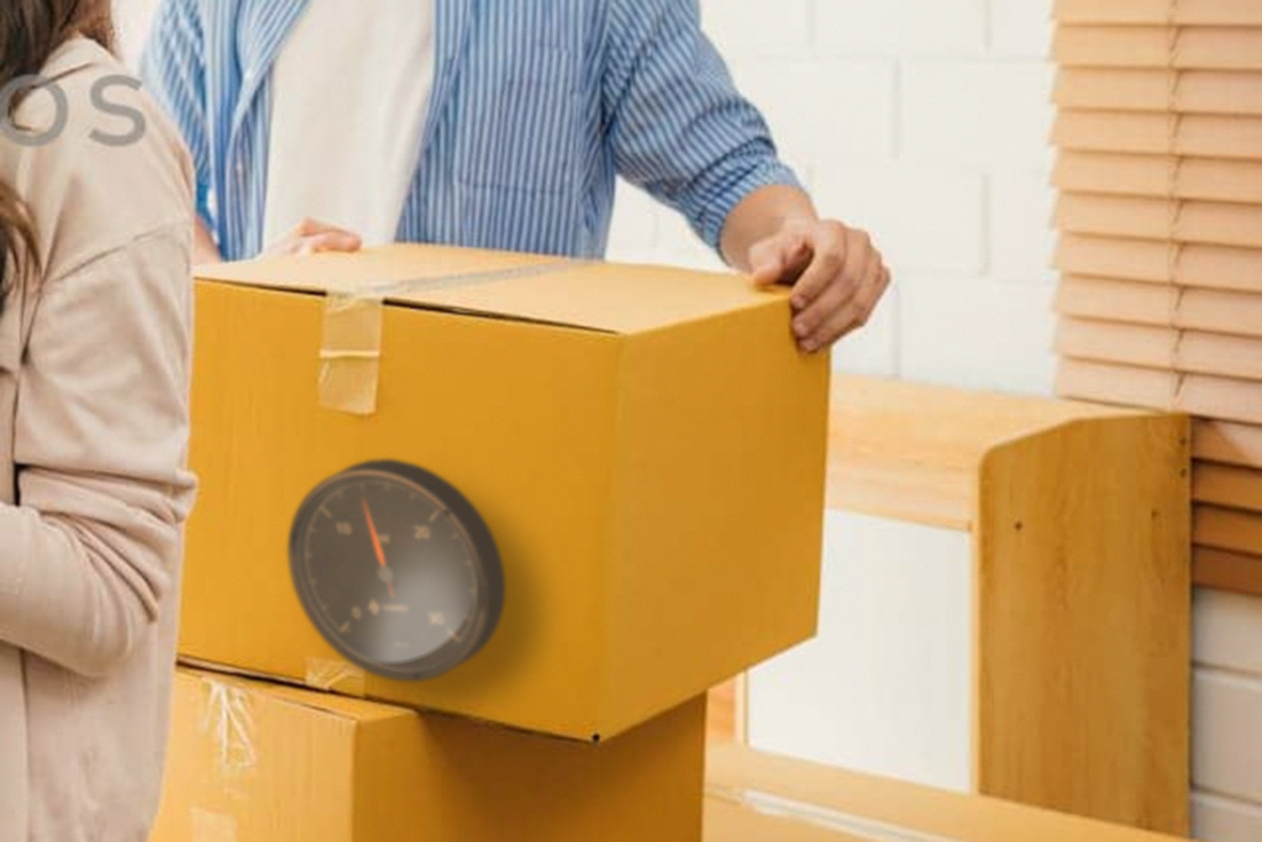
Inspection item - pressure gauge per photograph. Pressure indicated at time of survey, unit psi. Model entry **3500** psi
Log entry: **14** psi
